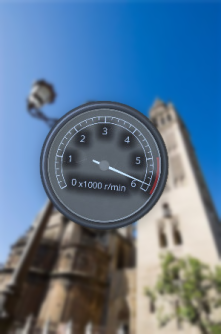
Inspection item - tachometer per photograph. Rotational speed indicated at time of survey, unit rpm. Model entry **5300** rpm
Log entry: **5800** rpm
